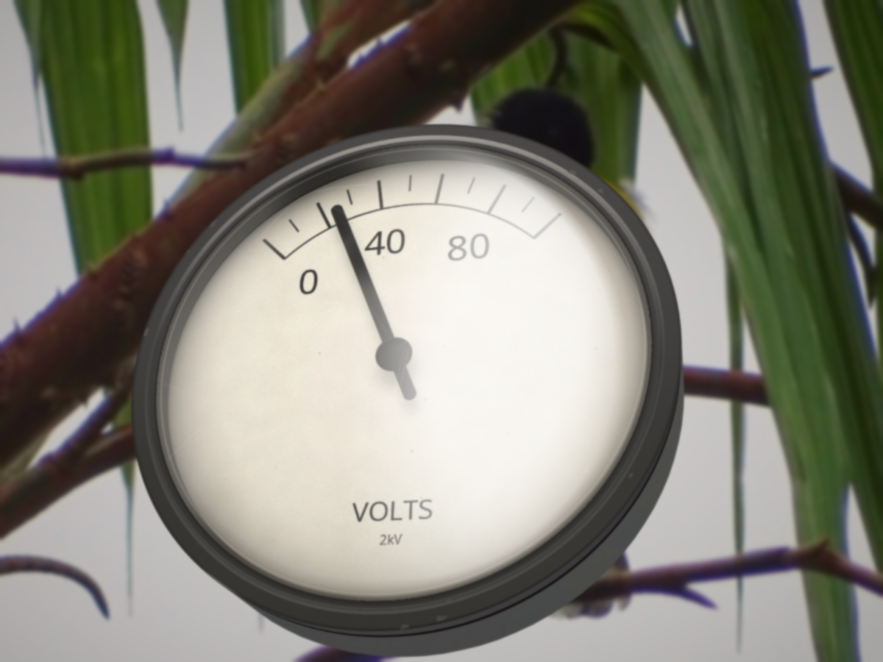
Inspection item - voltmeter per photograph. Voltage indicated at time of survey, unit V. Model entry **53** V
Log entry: **25** V
